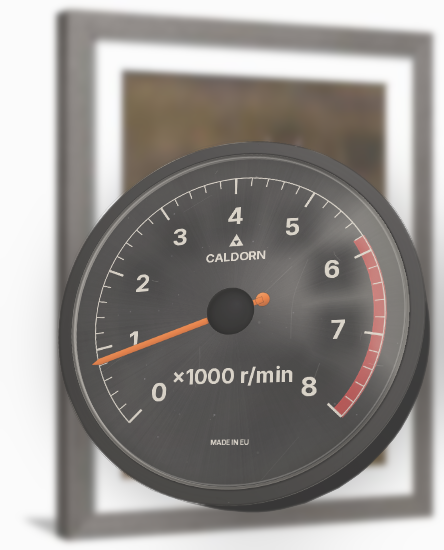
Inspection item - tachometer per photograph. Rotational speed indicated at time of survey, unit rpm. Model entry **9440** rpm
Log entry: **800** rpm
